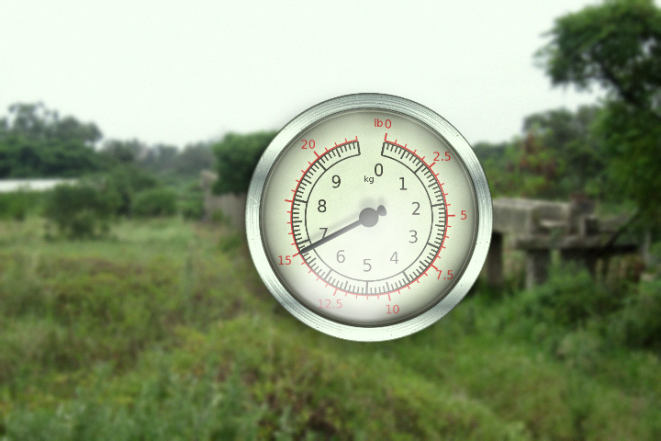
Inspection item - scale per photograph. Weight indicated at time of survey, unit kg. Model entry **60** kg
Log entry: **6.8** kg
